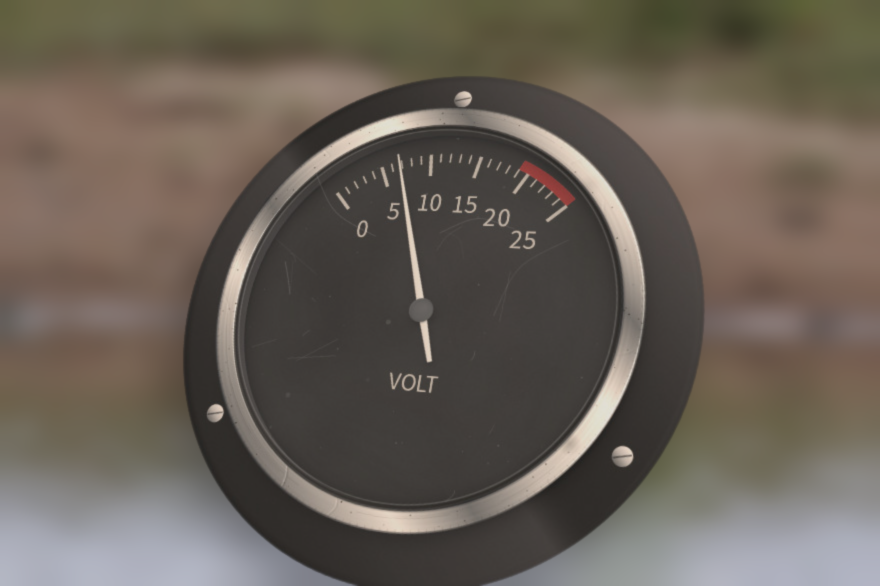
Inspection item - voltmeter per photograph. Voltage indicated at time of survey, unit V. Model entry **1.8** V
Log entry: **7** V
